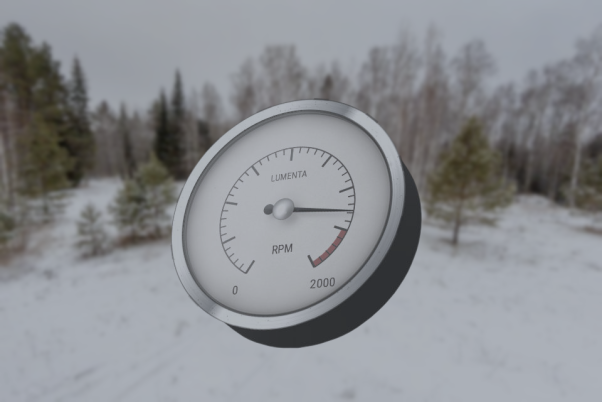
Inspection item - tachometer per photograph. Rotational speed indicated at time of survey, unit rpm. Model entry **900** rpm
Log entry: **1650** rpm
